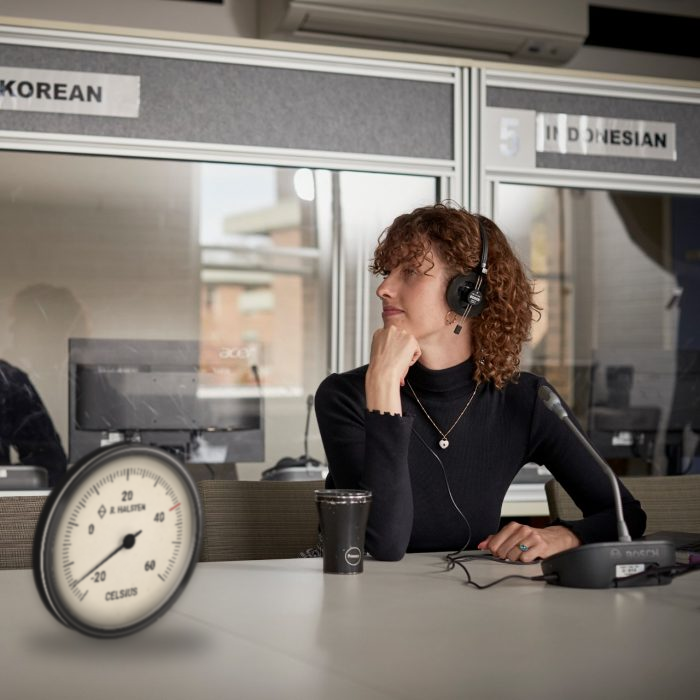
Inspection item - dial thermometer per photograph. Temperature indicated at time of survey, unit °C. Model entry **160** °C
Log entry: **-15** °C
